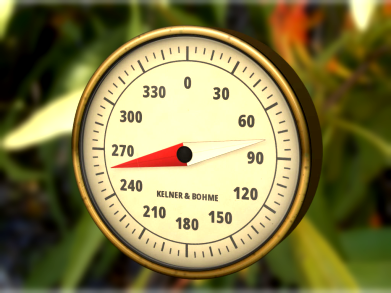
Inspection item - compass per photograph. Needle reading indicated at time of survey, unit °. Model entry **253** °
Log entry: **257.5** °
